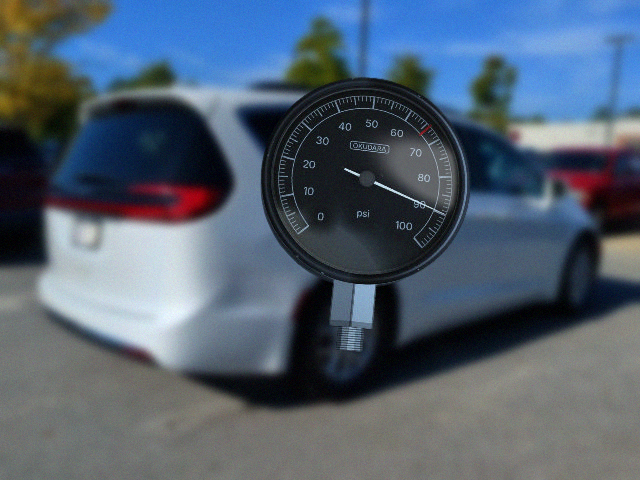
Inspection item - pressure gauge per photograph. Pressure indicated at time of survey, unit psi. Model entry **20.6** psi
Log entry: **90** psi
